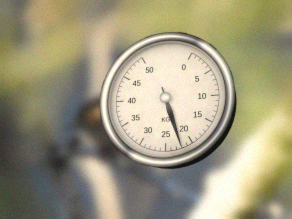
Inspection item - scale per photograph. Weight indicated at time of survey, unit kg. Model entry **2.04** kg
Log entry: **22** kg
